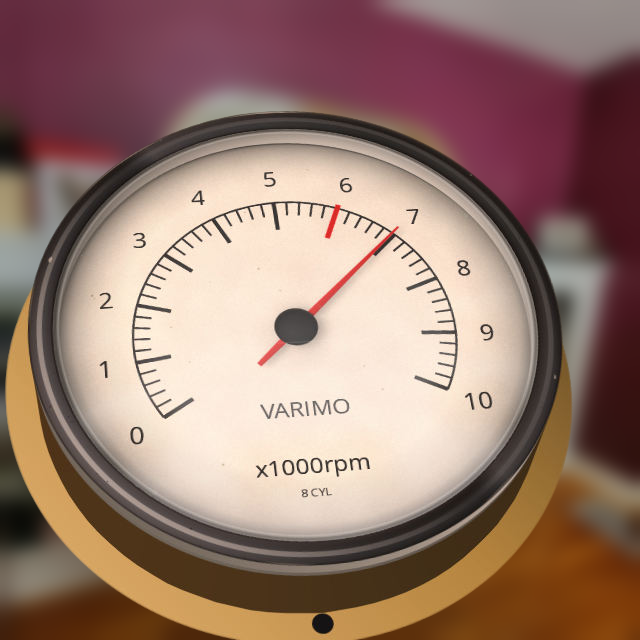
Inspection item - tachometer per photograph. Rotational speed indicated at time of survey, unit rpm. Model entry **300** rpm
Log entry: **7000** rpm
